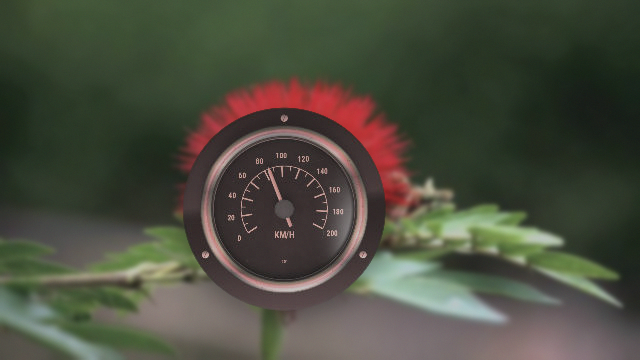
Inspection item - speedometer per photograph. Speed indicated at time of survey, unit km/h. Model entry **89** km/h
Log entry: **85** km/h
